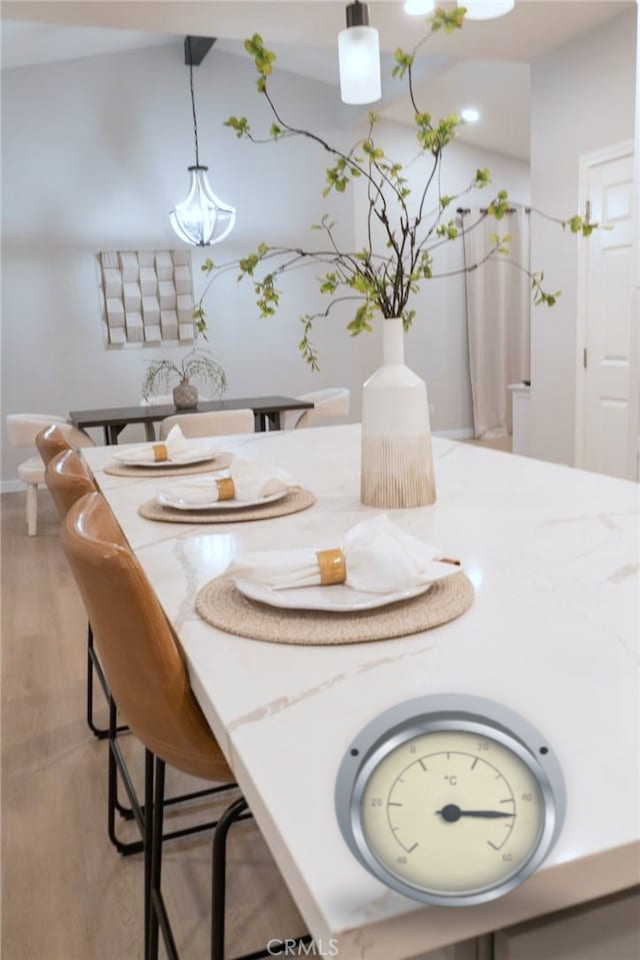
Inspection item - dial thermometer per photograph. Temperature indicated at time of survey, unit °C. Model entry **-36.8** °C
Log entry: **45** °C
